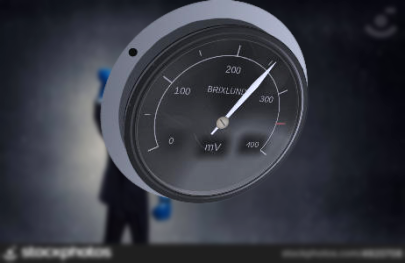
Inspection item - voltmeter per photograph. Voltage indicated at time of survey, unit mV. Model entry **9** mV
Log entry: **250** mV
